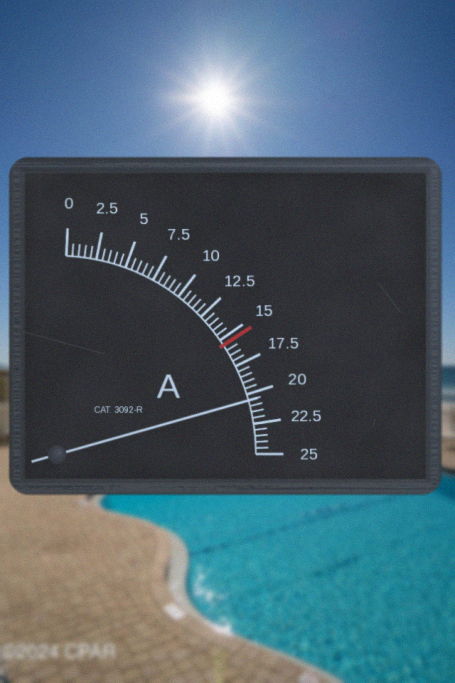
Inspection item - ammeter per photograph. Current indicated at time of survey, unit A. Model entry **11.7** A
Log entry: **20.5** A
